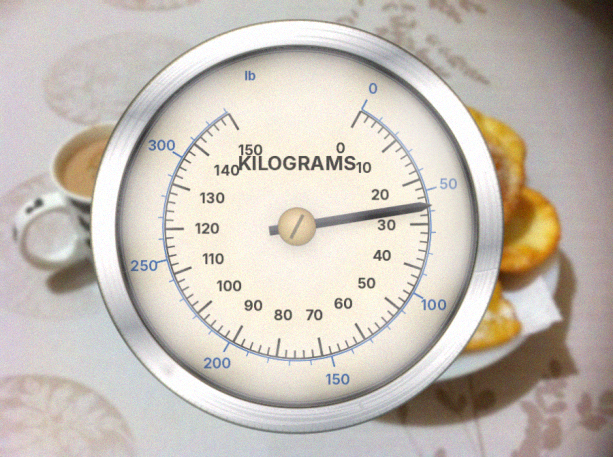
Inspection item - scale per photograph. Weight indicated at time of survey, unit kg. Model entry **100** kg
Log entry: **26** kg
